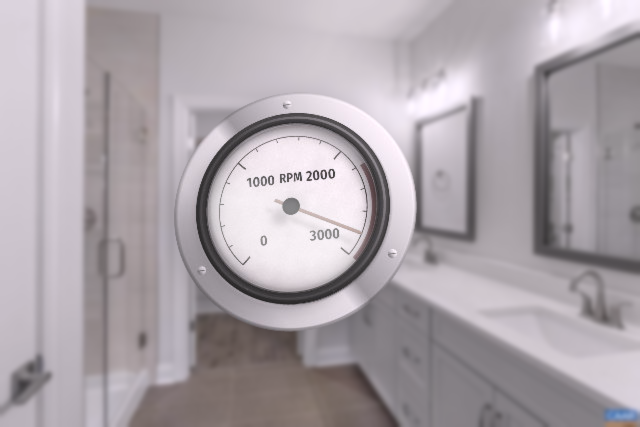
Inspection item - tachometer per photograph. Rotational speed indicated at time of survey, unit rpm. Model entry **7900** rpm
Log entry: **2800** rpm
